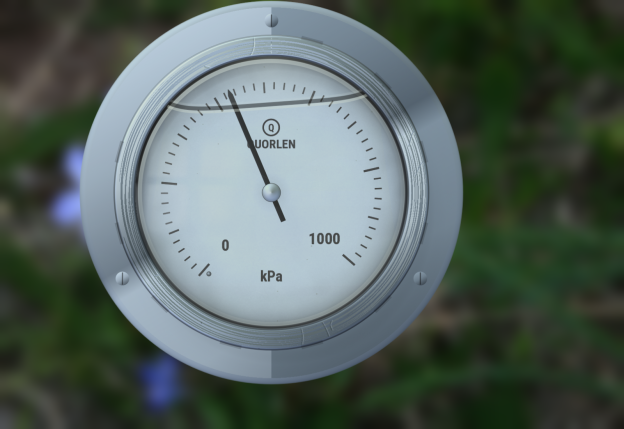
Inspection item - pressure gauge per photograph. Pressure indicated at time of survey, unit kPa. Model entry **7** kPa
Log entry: **430** kPa
